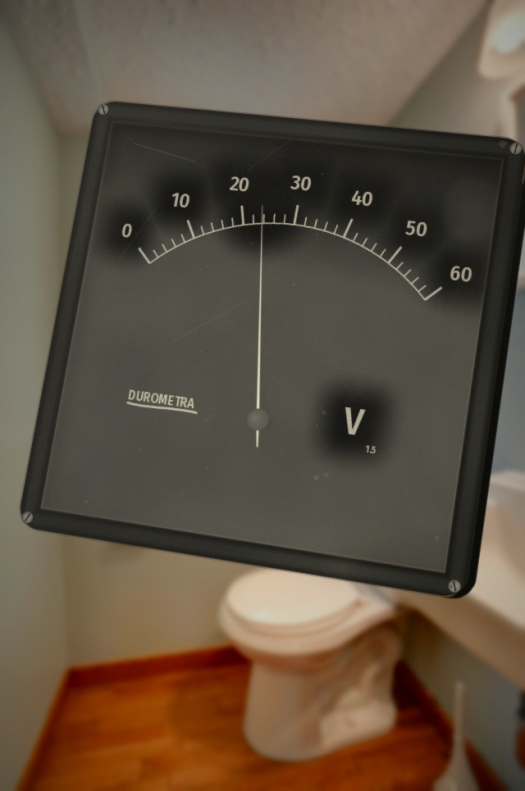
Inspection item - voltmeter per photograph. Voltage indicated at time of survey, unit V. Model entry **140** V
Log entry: **24** V
